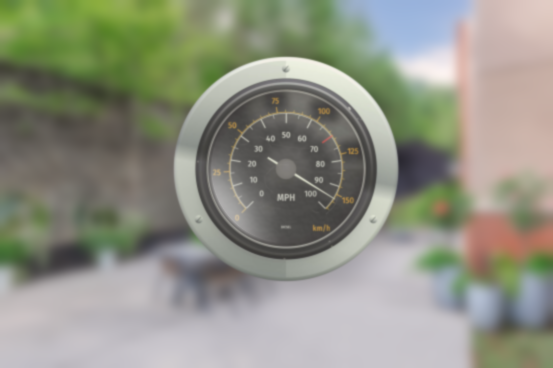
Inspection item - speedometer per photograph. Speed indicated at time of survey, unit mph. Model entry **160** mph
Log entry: **95** mph
